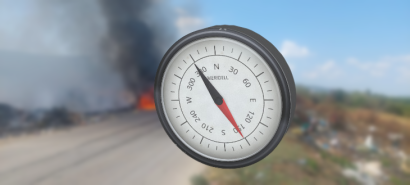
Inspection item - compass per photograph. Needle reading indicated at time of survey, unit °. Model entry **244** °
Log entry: **150** °
